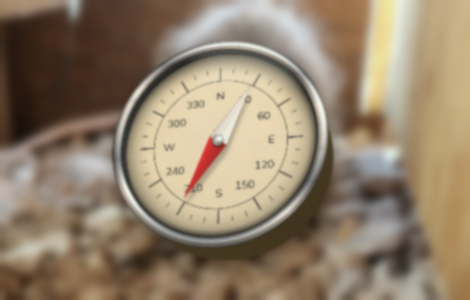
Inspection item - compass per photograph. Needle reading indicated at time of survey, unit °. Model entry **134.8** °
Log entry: **210** °
